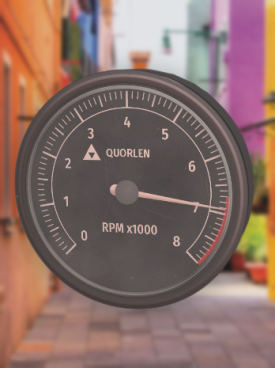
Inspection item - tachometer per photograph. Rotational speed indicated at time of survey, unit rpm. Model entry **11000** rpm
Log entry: **6900** rpm
